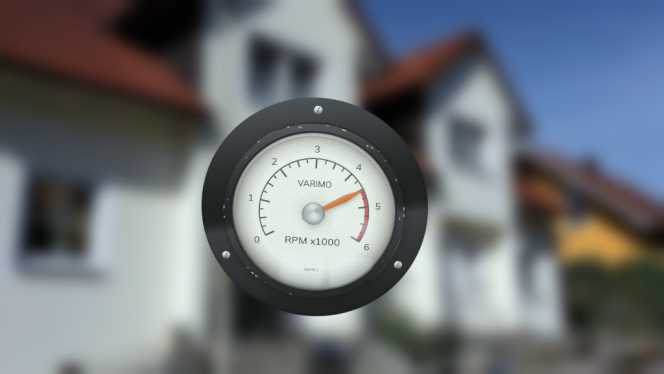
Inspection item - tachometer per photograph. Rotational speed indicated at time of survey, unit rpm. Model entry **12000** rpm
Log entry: **4500** rpm
